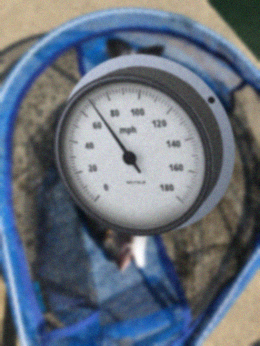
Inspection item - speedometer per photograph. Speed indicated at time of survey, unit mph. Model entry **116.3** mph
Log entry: **70** mph
